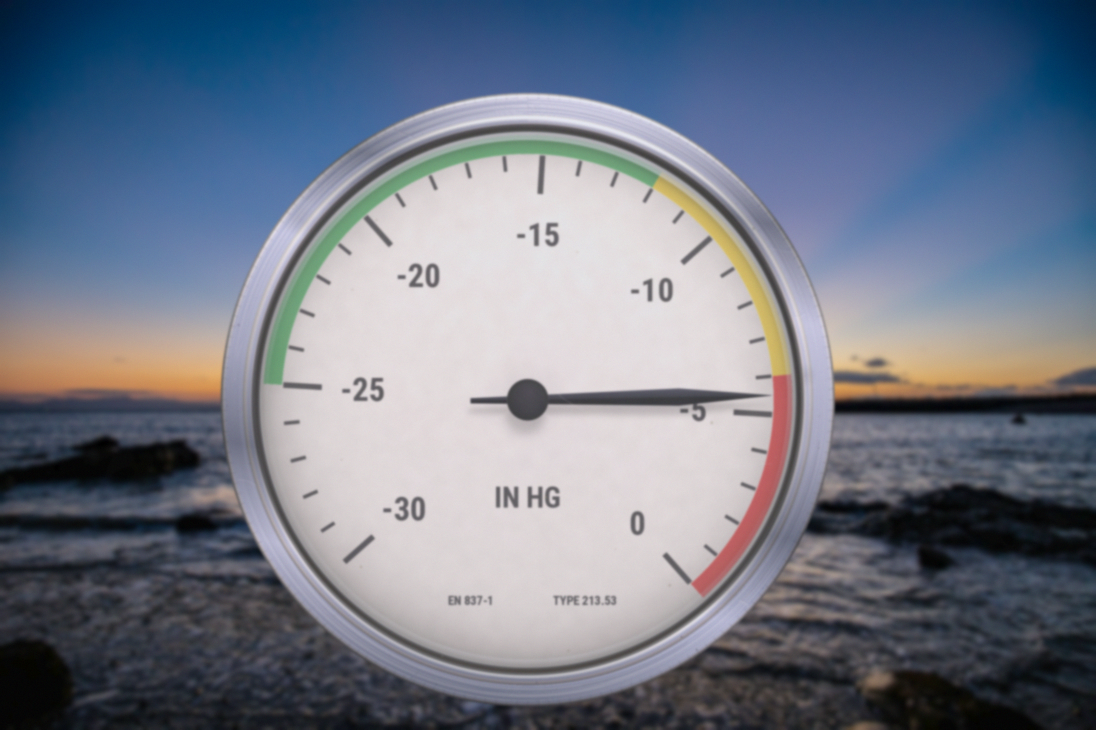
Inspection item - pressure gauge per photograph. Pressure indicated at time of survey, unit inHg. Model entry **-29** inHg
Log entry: **-5.5** inHg
